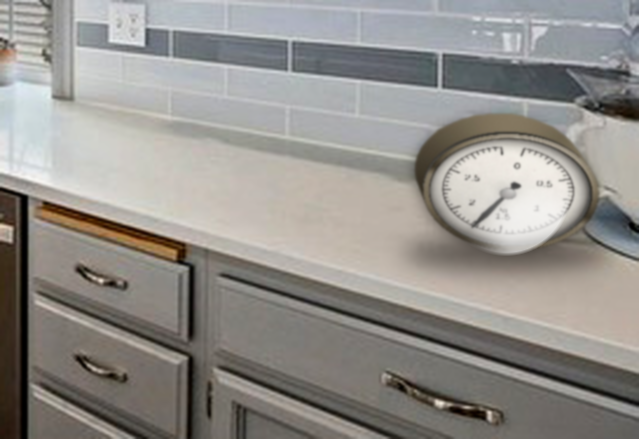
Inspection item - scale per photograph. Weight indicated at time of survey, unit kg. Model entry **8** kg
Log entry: **1.75** kg
